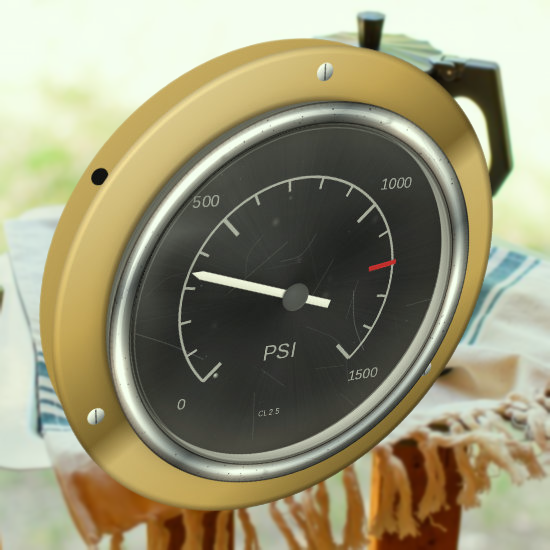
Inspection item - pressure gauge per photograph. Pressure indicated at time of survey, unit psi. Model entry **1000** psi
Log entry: **350** psi
